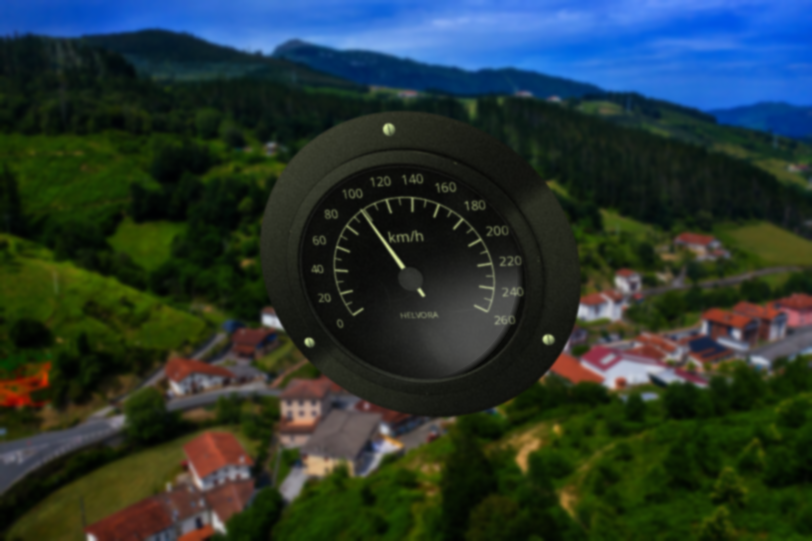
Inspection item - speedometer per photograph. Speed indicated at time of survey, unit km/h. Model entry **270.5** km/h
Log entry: **100** km/h
